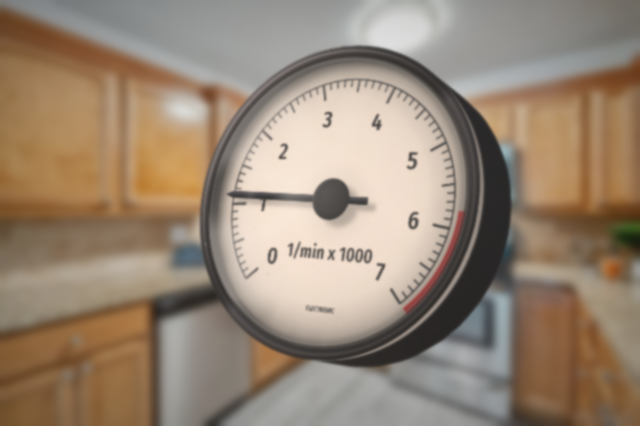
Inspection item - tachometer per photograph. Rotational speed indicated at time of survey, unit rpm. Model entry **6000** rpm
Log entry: **1100** rpm
